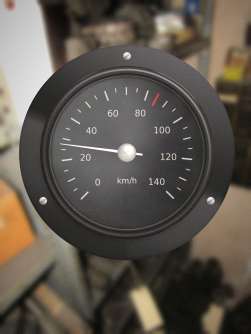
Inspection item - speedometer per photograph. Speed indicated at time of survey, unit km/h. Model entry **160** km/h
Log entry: **27.5** km/h
